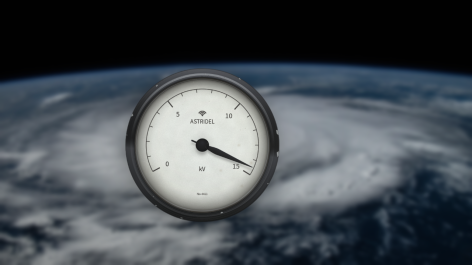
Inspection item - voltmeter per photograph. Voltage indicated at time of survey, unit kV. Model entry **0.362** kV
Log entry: **14.5** kV
